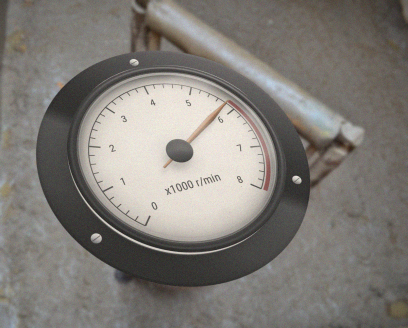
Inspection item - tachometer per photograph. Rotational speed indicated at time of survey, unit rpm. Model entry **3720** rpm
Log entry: **5800** rpm
